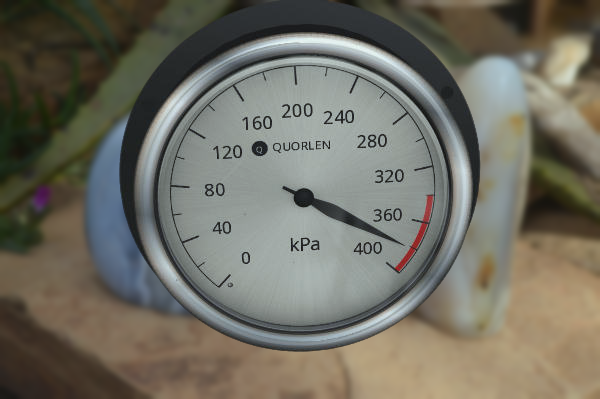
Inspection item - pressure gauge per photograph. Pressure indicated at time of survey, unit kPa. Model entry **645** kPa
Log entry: **380** kPa
